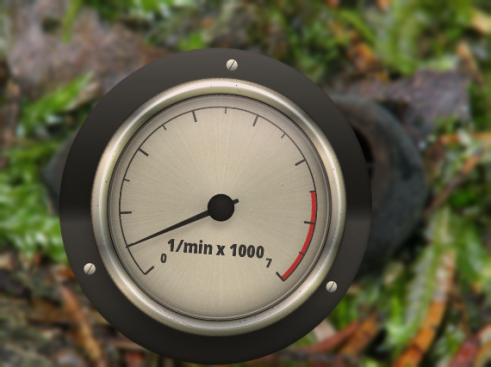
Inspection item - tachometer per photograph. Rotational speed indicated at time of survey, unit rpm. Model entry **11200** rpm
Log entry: **500** rpm
